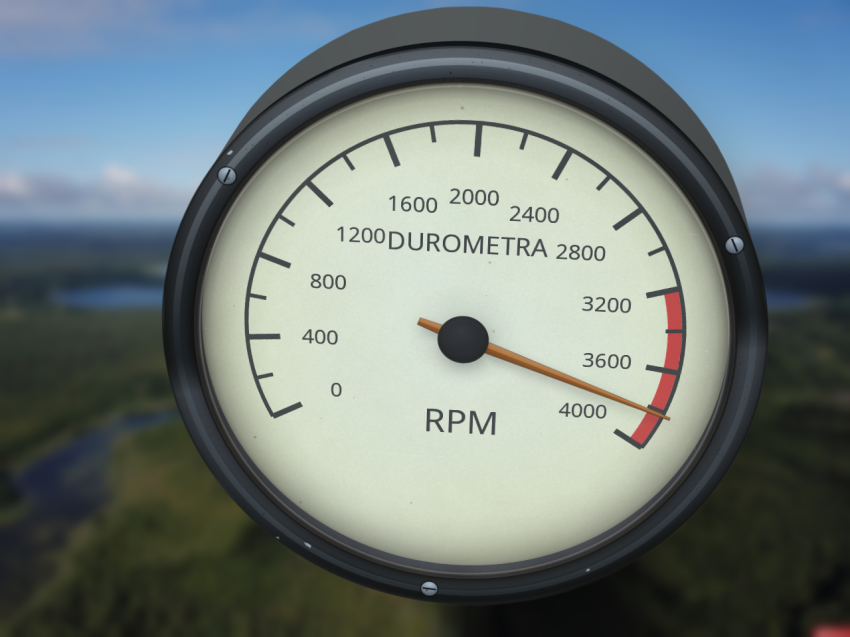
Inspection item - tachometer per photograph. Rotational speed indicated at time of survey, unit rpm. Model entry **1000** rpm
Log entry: **3800** rpm
